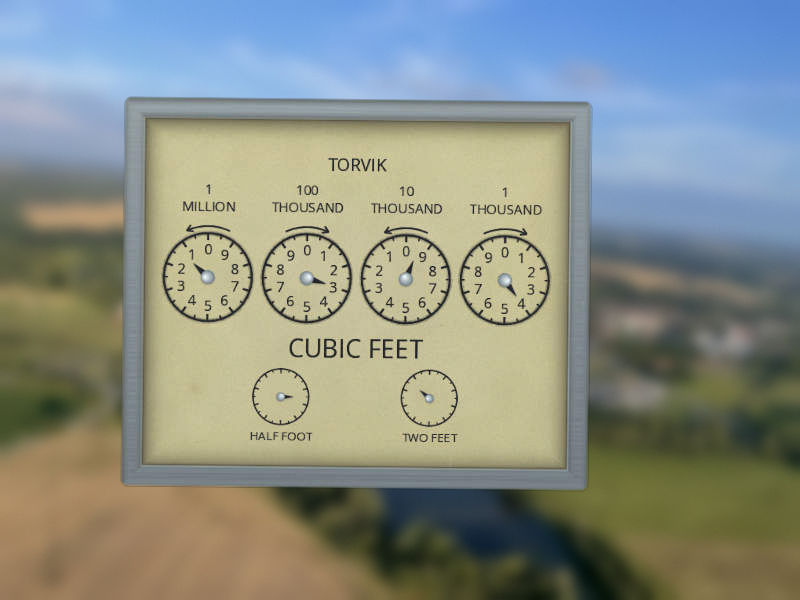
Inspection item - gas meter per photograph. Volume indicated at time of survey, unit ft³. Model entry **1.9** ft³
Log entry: **129400** ft³
